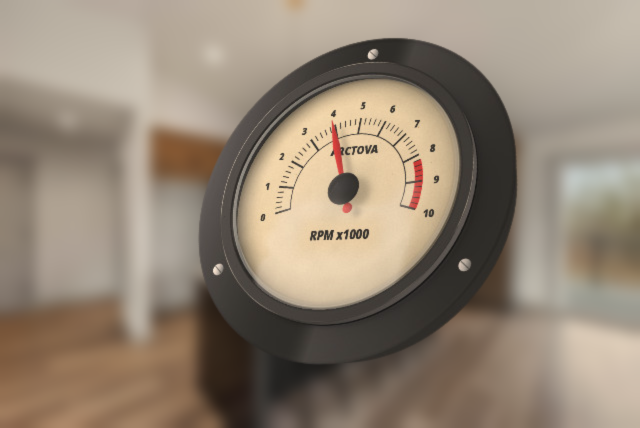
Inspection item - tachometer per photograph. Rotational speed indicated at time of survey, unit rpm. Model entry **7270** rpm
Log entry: **4000** rpm
